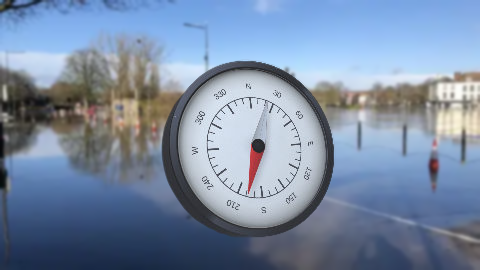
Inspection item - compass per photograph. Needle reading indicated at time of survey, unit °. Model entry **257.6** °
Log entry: **200** °
